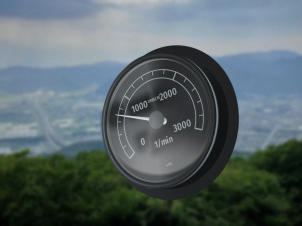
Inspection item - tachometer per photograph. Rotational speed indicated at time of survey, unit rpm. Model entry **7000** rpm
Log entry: **700** rpm
